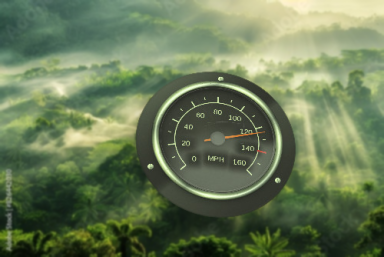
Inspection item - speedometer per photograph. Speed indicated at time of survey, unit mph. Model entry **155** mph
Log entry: **125** mph
